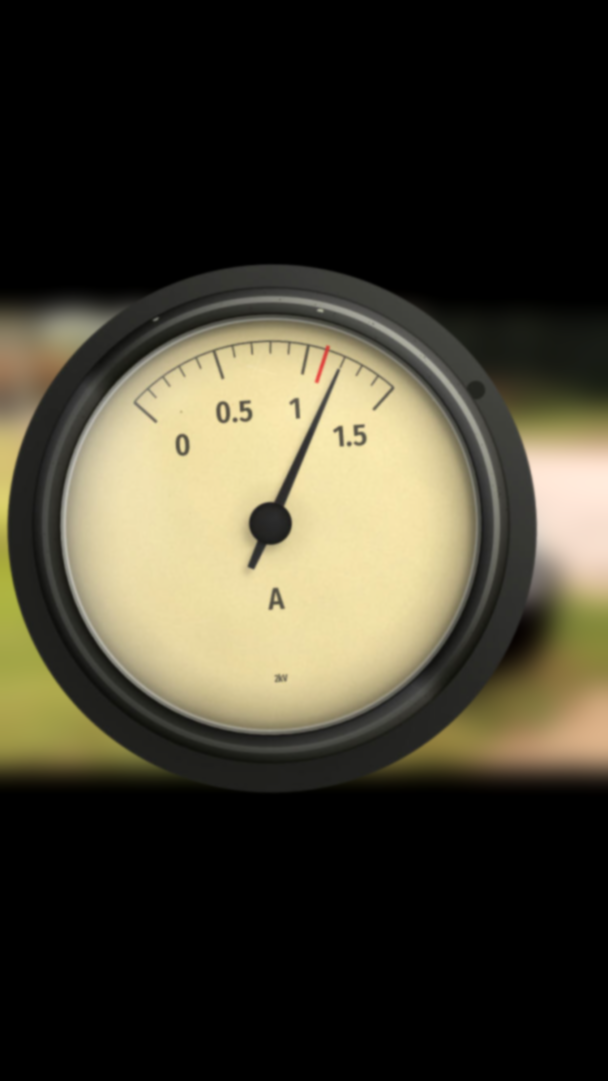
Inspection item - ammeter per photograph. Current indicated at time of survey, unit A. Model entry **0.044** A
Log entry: **1.2** A
